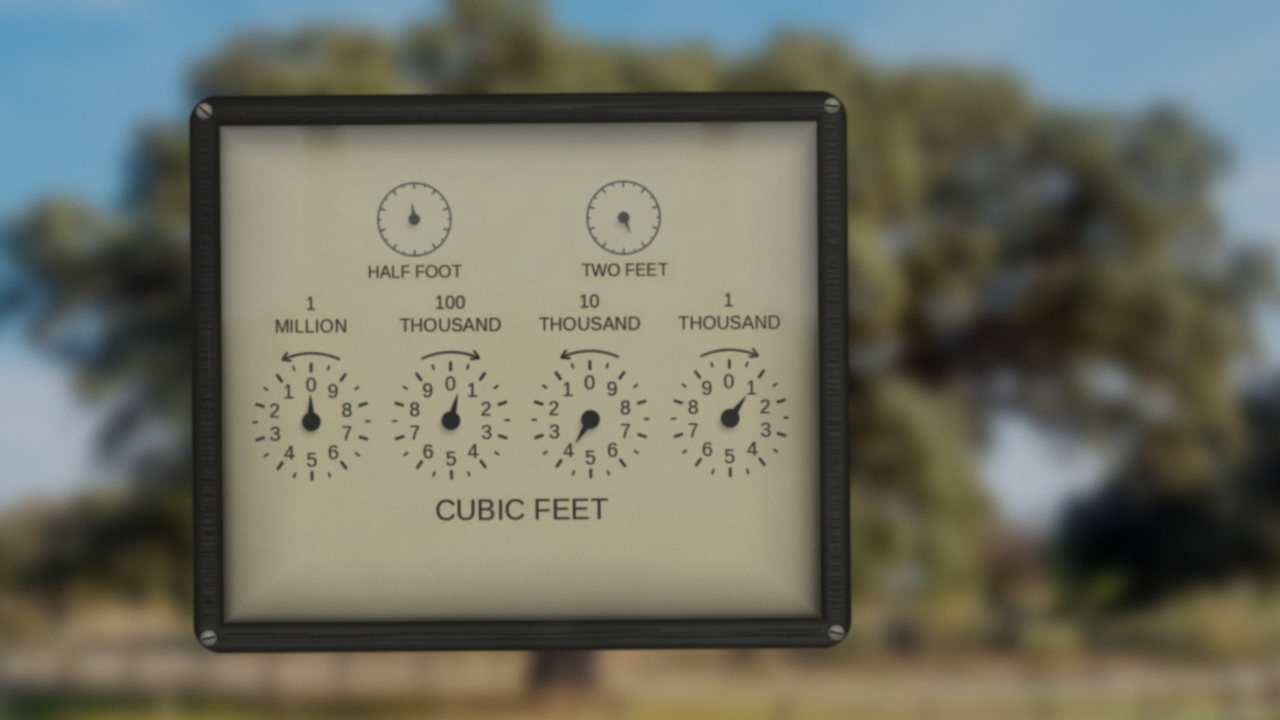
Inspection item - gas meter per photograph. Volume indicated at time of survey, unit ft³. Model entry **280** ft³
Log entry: **4100** ft³
